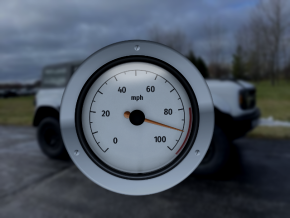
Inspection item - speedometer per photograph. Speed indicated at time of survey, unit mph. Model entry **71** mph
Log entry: **90** mph
